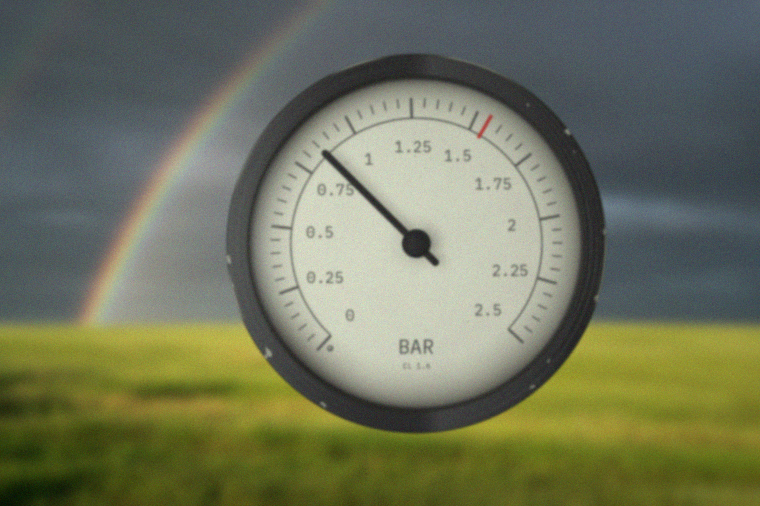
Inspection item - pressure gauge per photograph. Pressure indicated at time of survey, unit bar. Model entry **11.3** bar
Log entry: **0.85** bar
